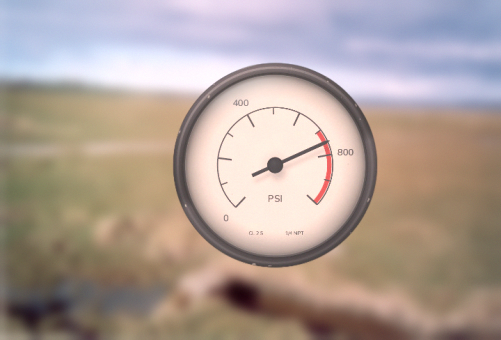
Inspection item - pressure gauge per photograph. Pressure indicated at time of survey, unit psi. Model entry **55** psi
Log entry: **750** psi
